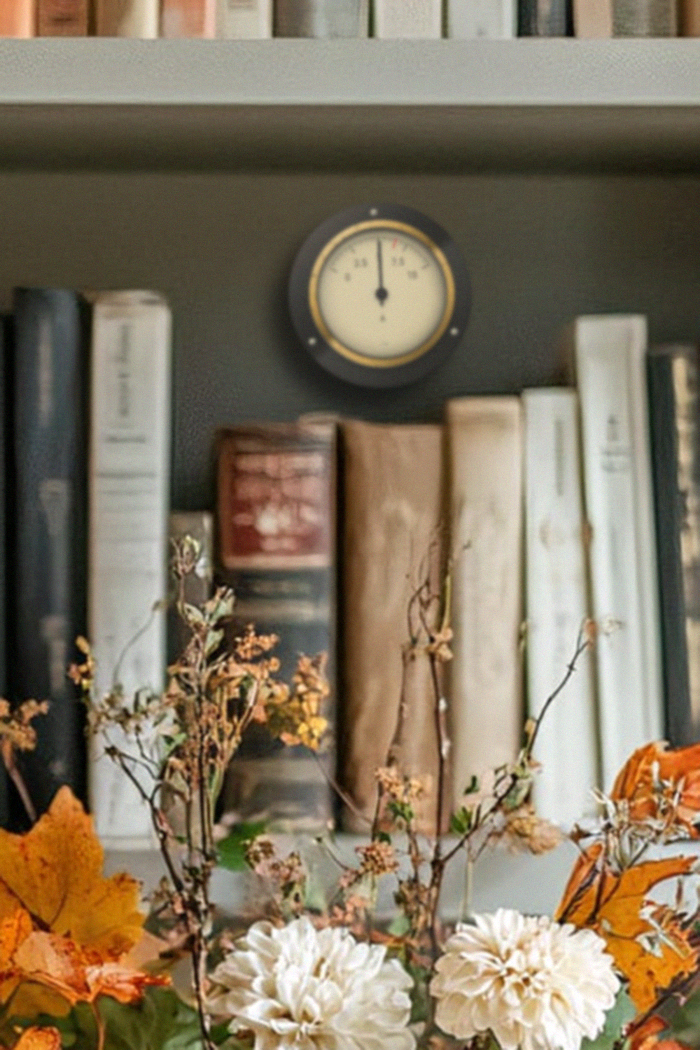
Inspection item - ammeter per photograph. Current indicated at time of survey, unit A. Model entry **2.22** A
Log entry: **5** A
